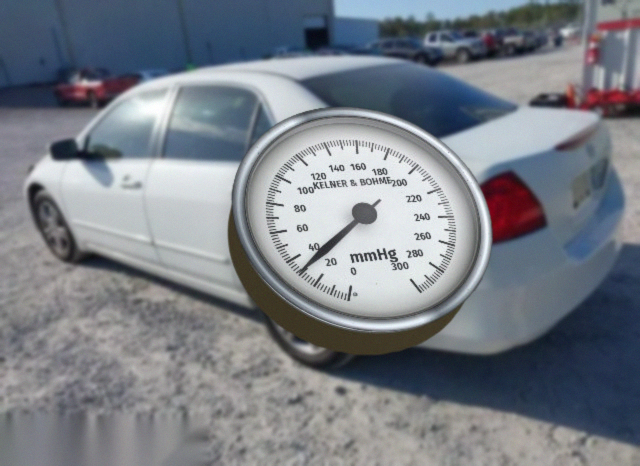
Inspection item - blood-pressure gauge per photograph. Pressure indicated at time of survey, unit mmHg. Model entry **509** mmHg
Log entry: **30** mmHg
